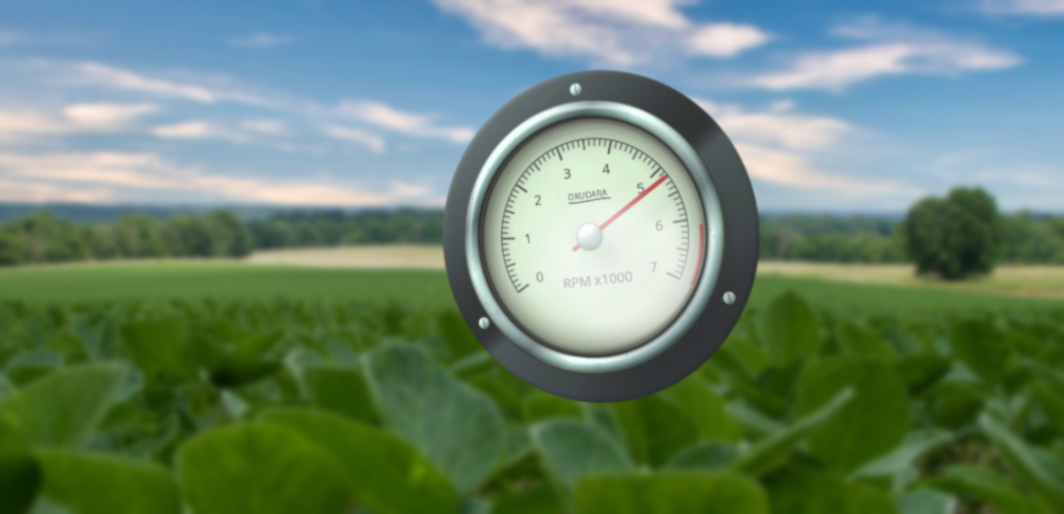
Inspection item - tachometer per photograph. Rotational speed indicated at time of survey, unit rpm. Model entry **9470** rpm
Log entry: **5200** rpm
